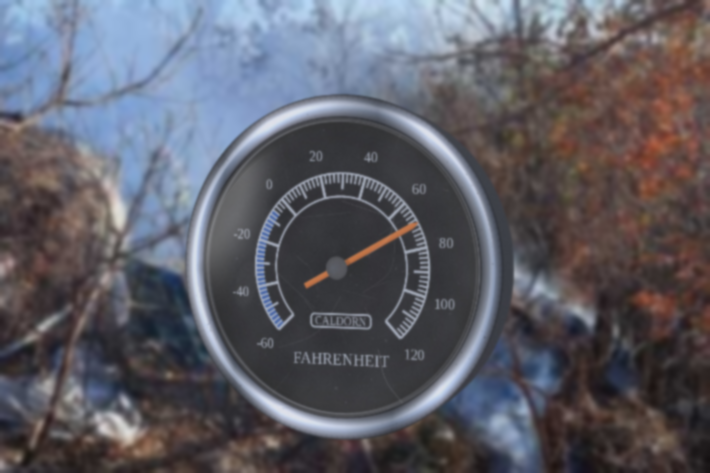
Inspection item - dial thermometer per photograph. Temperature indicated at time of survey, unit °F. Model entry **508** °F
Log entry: **70** °F
